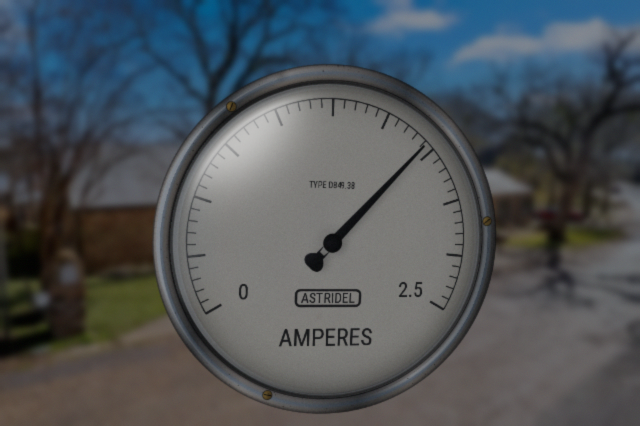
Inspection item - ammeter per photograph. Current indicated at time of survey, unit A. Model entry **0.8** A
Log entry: **1.7** A
